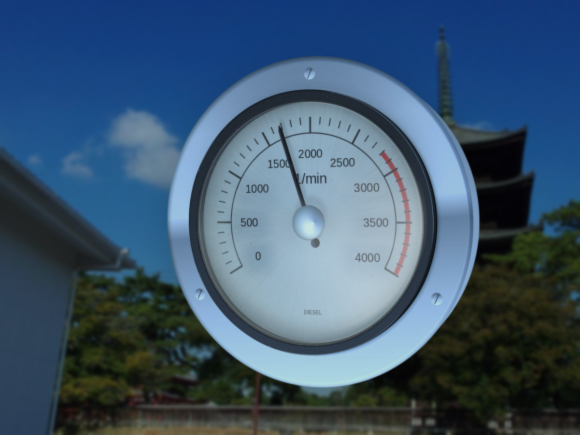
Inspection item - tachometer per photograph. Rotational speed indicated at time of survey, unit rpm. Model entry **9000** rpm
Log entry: **1700** rpm
